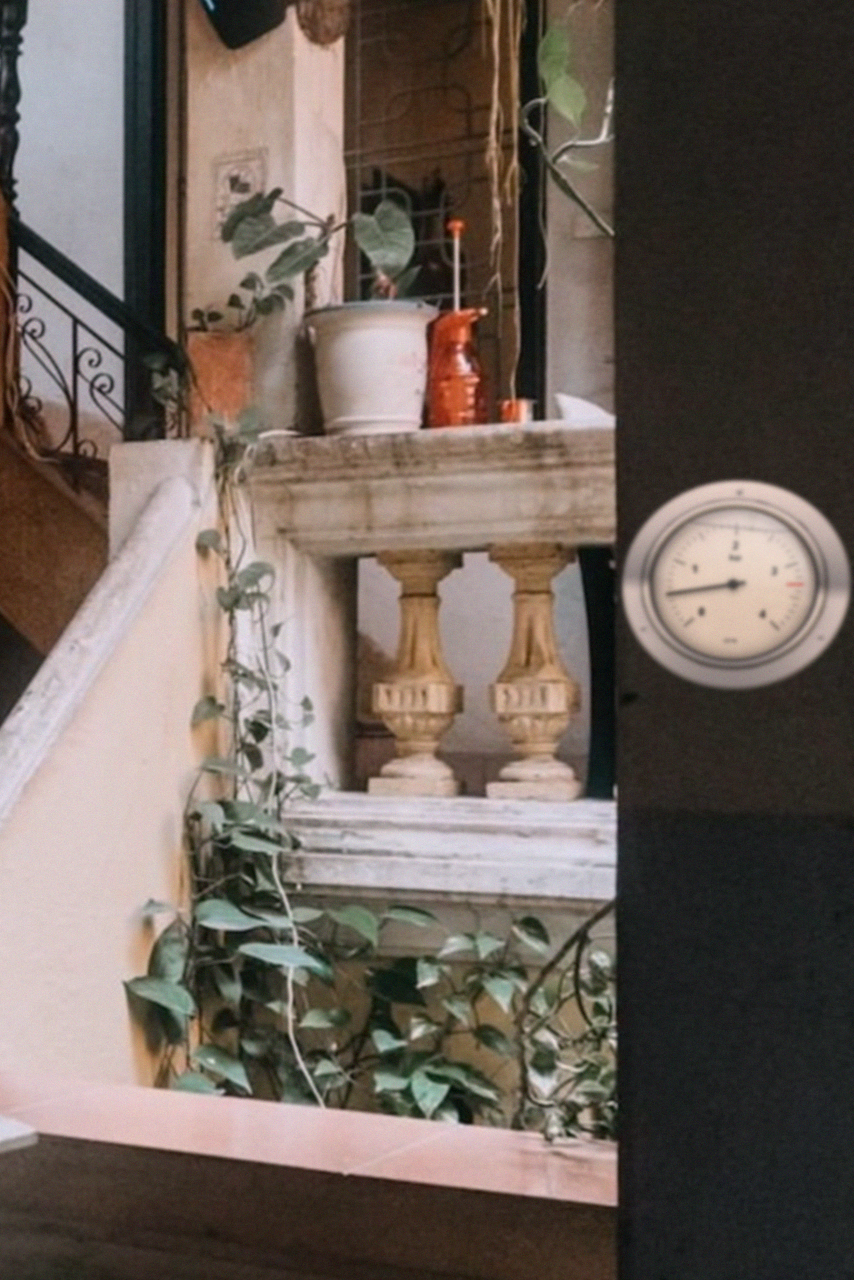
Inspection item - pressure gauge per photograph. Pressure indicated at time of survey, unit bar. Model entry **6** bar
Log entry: **0.5** bar
